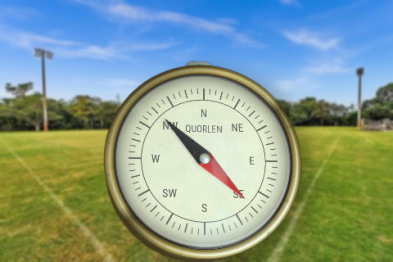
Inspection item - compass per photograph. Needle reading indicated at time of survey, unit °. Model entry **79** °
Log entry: **135** °
